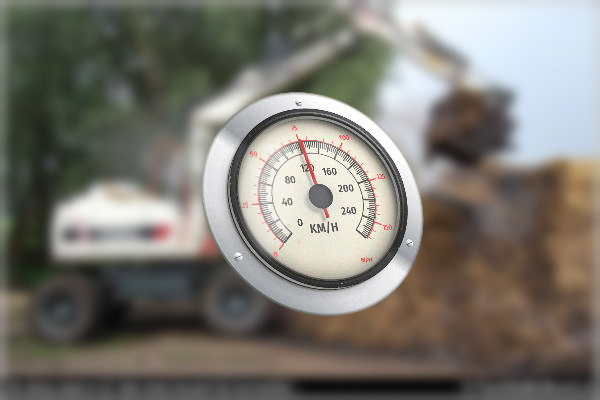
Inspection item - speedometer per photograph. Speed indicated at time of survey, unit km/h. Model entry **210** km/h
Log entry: **120** km/h
